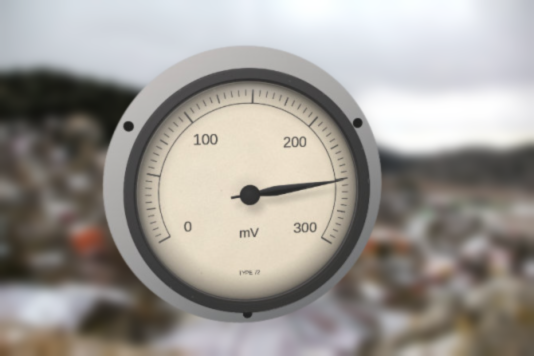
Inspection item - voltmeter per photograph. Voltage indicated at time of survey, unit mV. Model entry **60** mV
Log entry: **250** mV
